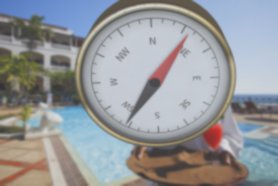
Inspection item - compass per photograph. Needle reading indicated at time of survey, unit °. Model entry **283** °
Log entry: **35** °
